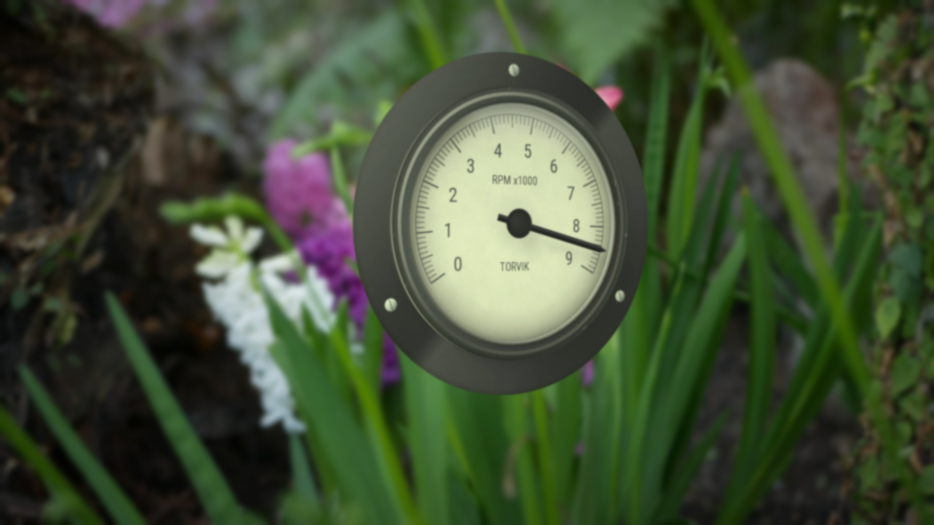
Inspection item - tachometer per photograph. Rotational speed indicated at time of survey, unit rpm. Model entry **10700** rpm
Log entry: **8500** rpm
